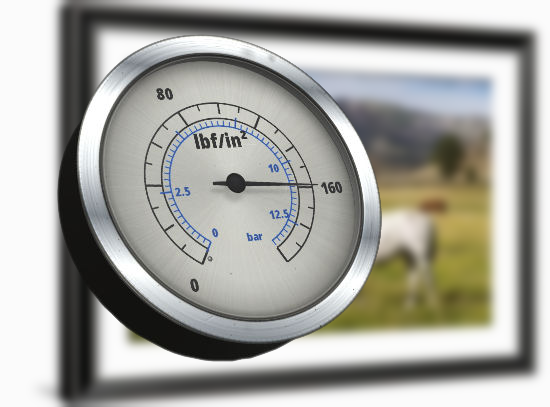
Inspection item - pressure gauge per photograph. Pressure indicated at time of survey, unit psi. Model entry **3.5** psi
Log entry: **160** psi
